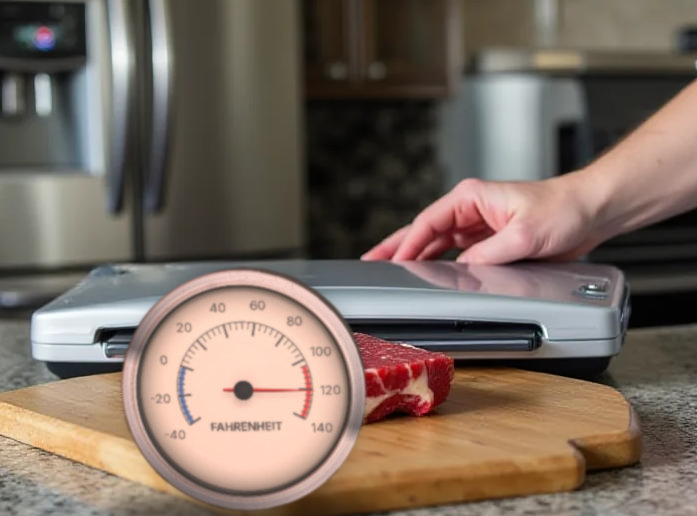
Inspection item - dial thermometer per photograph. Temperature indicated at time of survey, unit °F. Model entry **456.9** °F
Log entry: **120** °F
